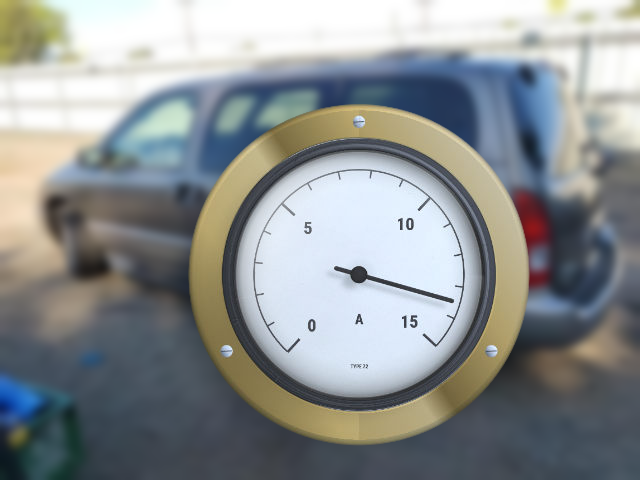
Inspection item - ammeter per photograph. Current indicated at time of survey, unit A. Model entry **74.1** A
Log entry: **13.5** A
